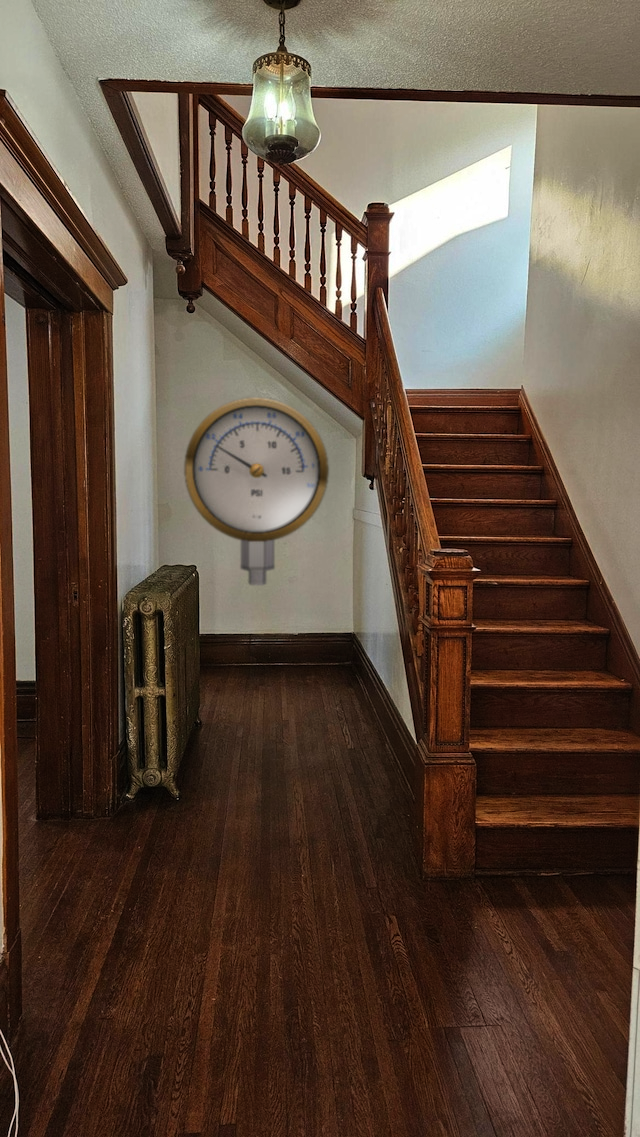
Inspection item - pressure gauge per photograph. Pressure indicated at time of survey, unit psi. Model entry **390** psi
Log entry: **2.5** psi
